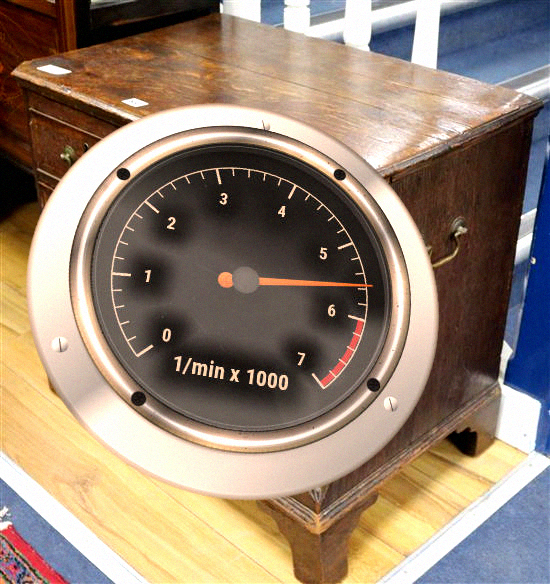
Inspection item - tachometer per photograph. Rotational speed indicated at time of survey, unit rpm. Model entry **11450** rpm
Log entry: **5600** rpm
